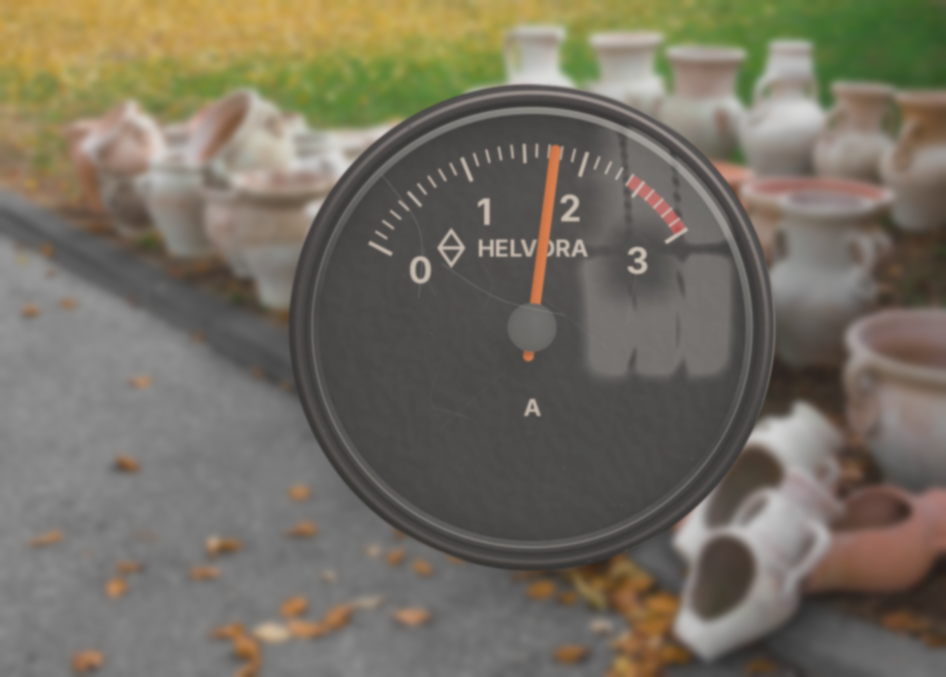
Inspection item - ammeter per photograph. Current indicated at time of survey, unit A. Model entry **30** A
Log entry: **1.75** A
